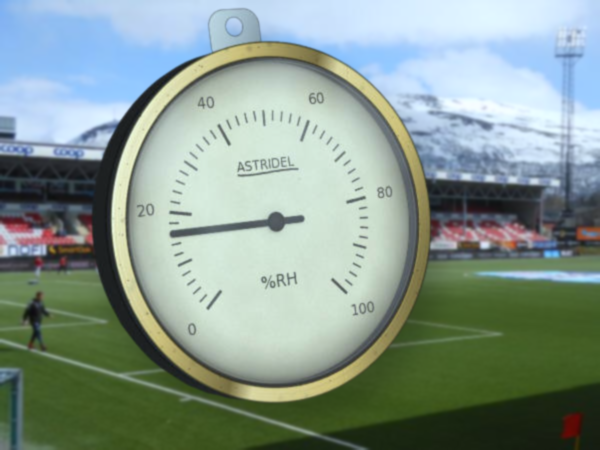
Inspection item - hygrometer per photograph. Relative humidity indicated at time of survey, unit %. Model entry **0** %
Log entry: **16** %
